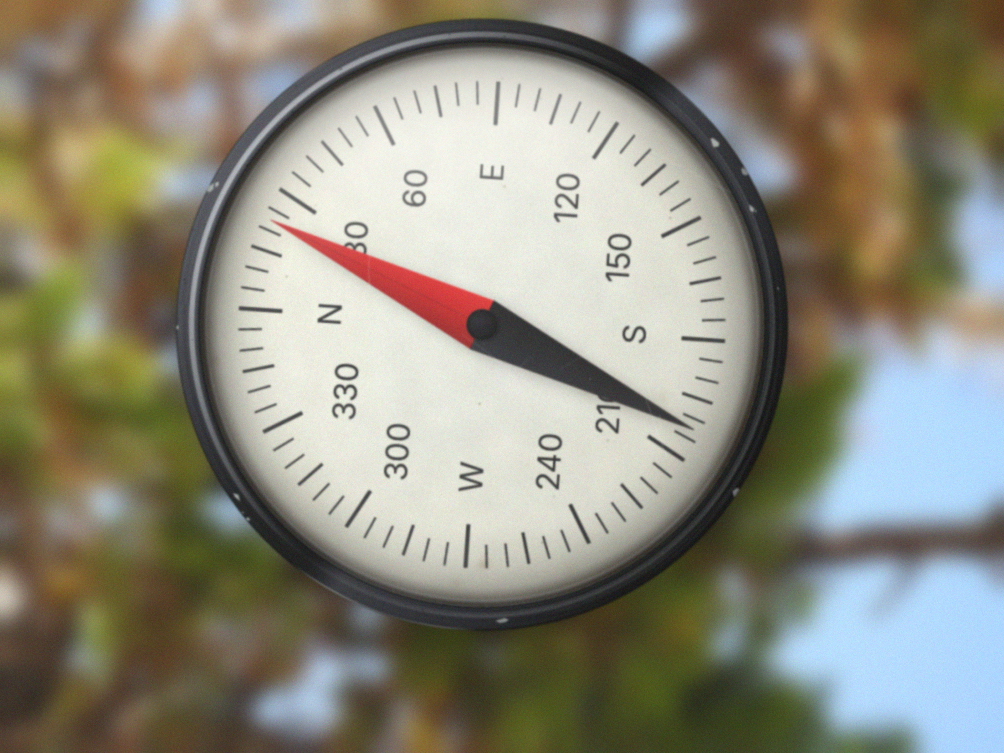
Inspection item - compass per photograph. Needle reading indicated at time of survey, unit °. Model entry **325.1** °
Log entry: **22.5** °
